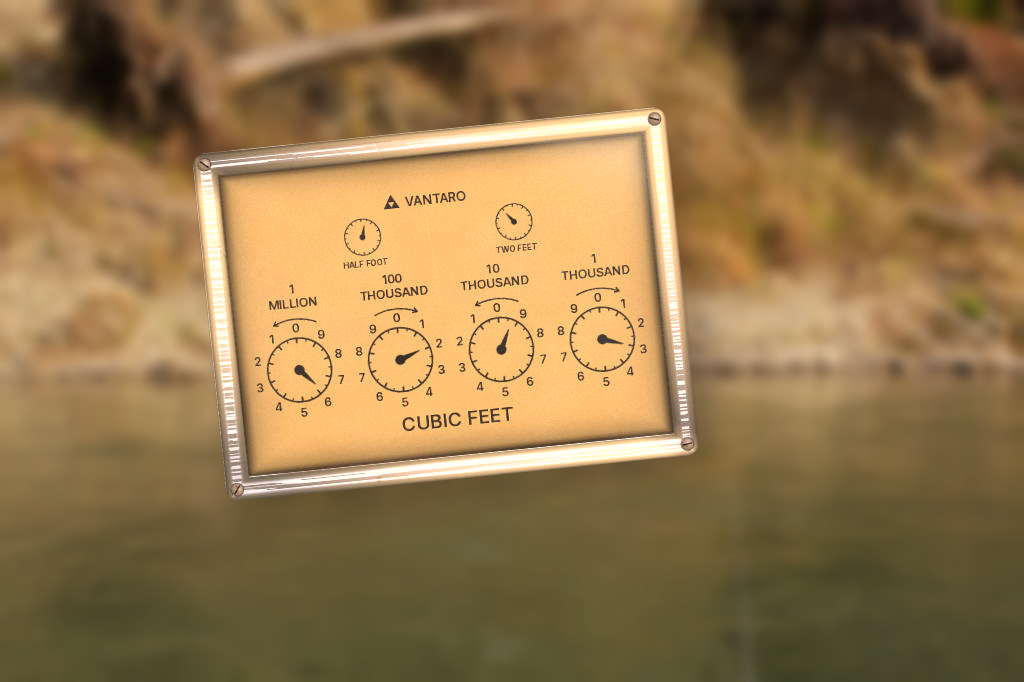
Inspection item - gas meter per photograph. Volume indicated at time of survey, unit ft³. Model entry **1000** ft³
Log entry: **619300** ft³
